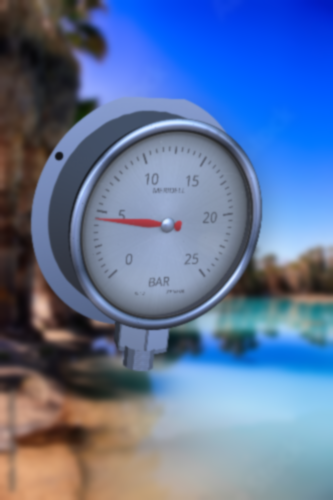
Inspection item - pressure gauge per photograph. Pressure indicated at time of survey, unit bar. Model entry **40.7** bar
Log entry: **4.5** bar
